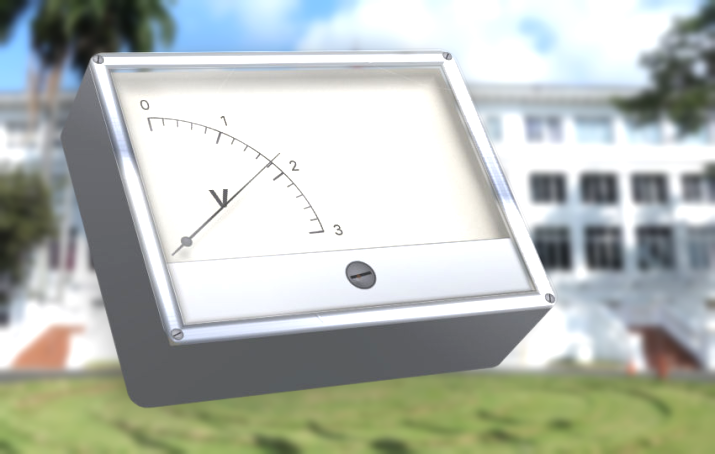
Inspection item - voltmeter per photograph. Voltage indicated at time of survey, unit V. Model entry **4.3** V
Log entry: **1.8** V
